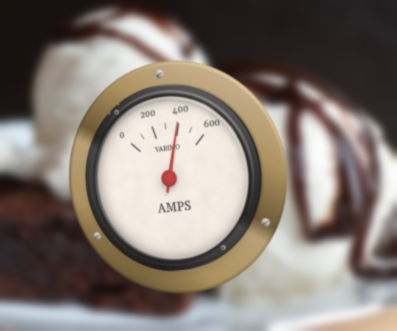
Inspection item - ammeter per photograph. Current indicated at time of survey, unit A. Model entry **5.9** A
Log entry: **400** A
